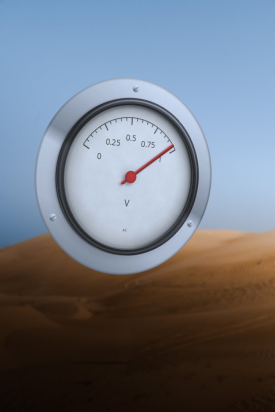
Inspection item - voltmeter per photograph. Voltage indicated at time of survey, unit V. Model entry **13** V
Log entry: **0.95** V
